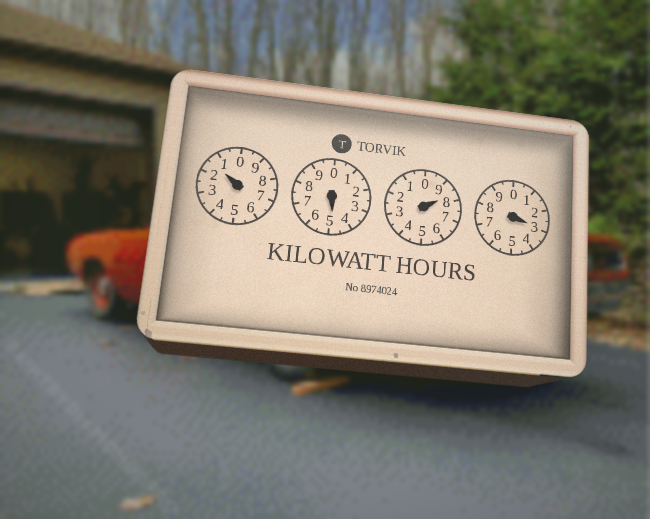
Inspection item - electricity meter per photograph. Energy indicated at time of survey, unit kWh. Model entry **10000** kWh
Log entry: **1483** kWh
